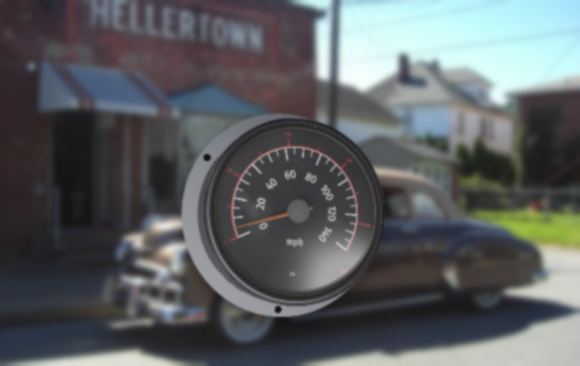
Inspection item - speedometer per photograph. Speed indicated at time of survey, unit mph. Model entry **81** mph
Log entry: **5** mph
